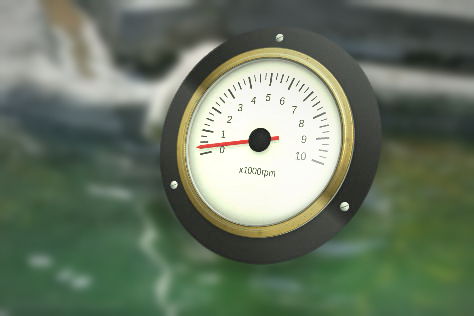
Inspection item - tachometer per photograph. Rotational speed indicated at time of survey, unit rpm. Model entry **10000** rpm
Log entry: **250** rpm
